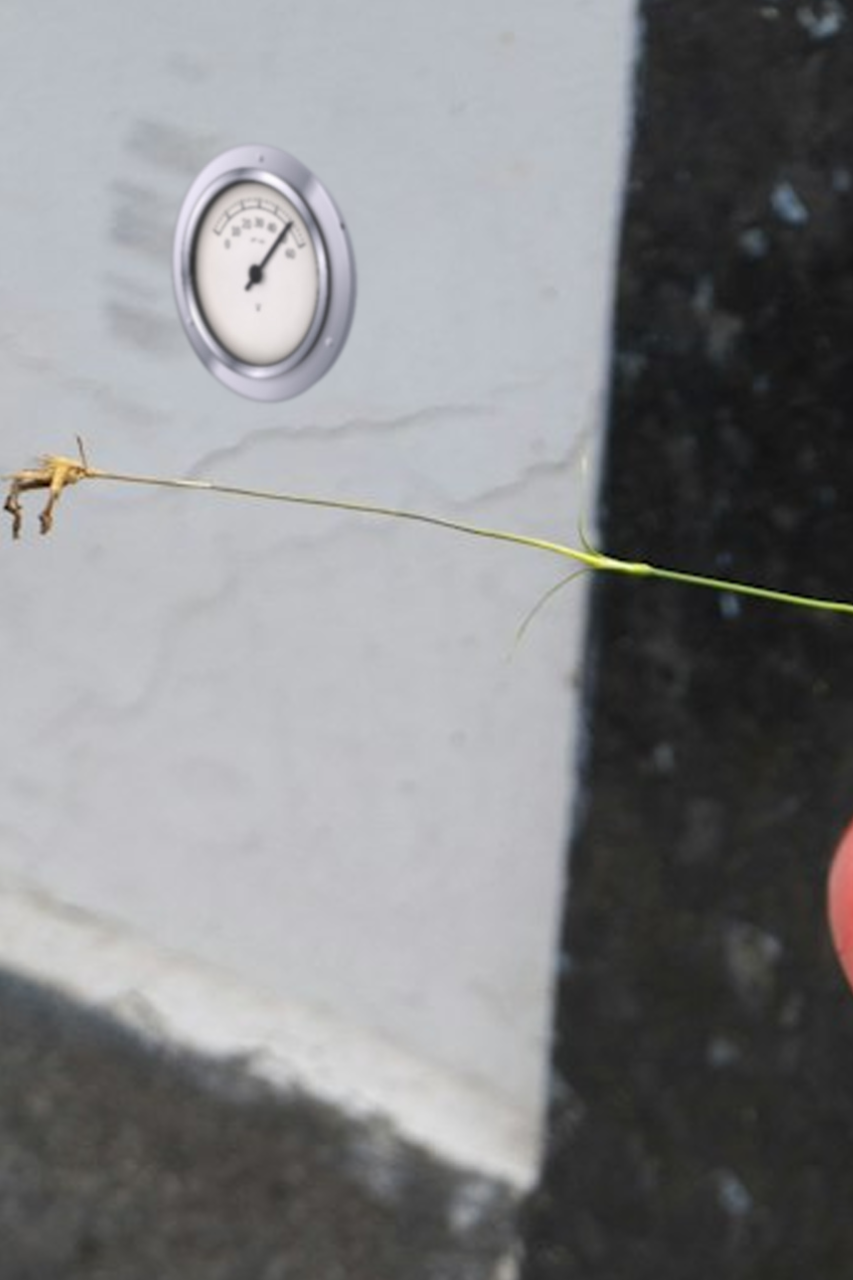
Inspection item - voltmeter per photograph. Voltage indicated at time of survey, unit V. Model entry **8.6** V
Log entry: **50** V
